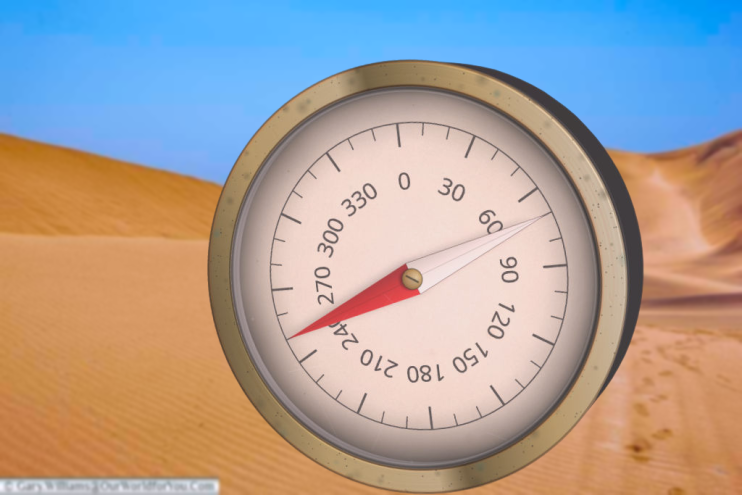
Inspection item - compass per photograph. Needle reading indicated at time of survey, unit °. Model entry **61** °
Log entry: **250** °
